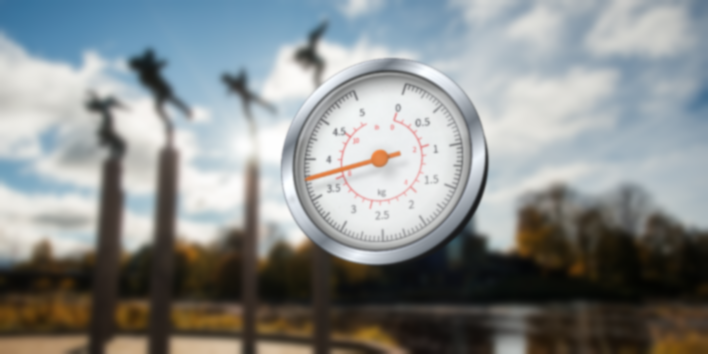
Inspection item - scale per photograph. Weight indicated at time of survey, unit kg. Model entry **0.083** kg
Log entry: **3.75** kg
